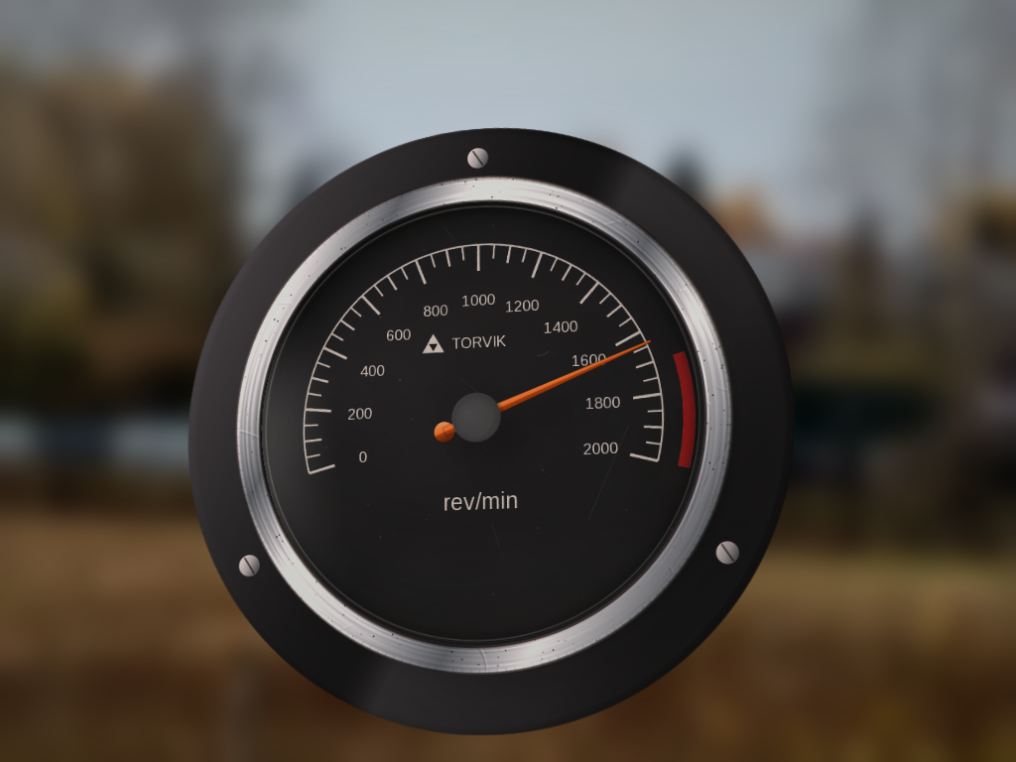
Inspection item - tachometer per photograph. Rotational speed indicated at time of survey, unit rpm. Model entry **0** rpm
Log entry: **1650** rpm
